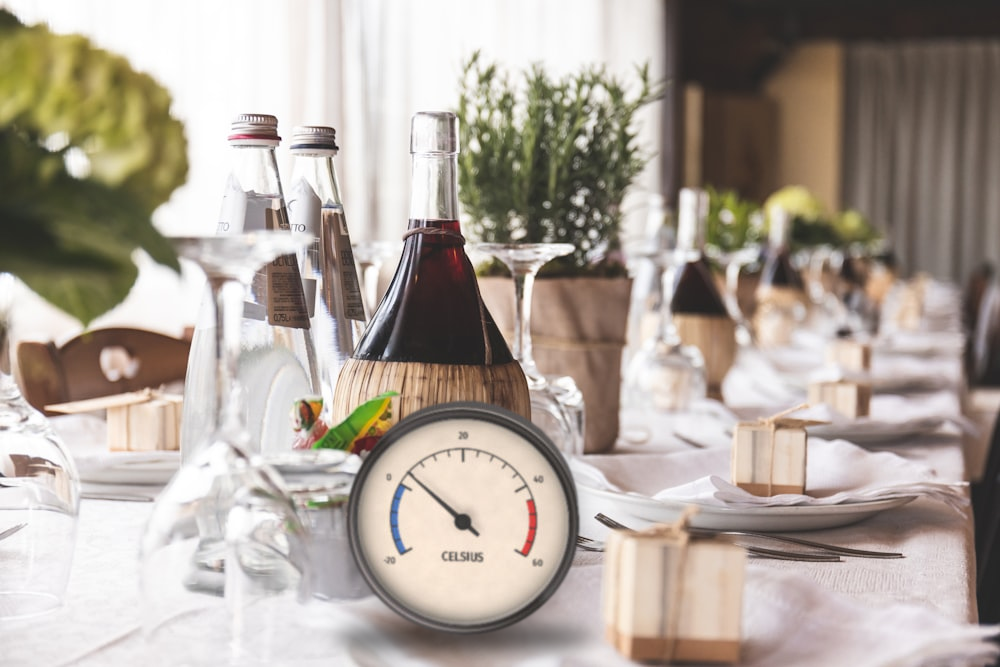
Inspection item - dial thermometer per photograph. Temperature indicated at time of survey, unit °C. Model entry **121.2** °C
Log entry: **4** °C
